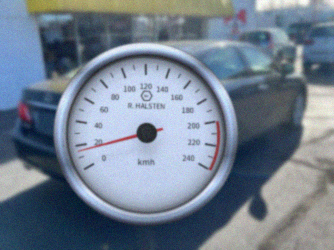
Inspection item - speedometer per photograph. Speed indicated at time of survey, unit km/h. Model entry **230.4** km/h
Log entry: **15** km/h
